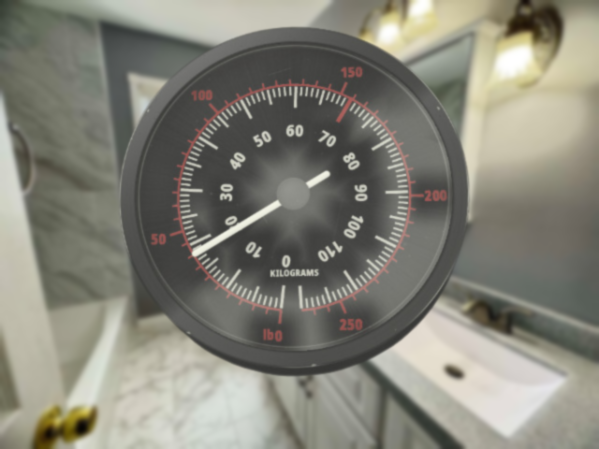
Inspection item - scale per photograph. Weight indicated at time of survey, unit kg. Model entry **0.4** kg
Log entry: **18** kg
